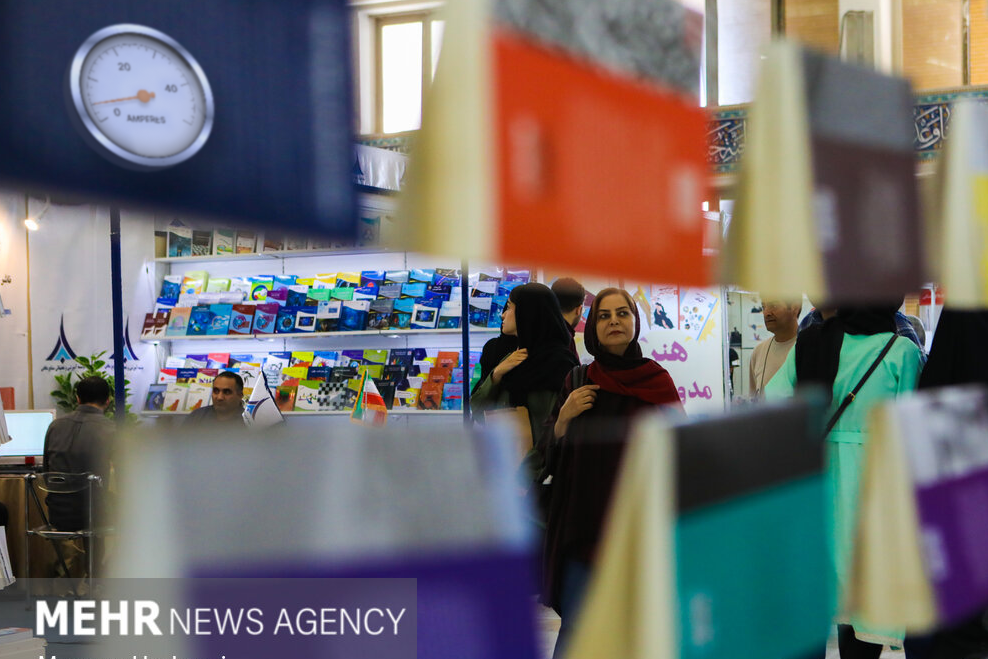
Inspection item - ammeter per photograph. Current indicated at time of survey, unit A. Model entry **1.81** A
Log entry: **4** A
